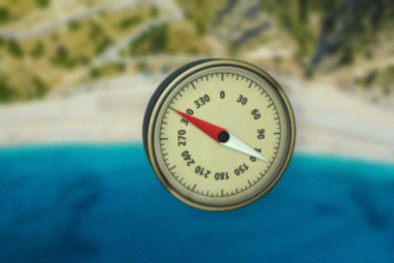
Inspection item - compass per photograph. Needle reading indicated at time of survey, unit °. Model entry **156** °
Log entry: **300** °
